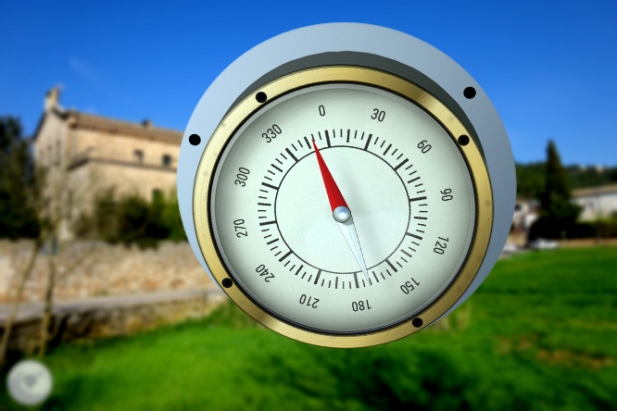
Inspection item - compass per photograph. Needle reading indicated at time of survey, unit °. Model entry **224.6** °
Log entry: **350** °
